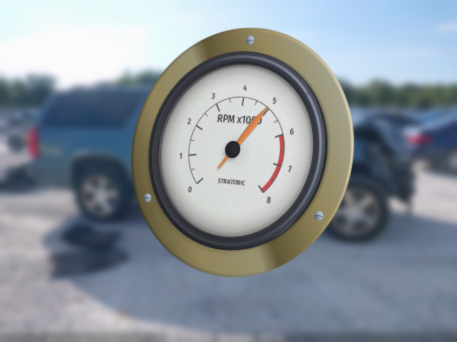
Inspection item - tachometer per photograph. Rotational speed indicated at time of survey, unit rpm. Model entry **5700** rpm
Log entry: **5000** rpm
